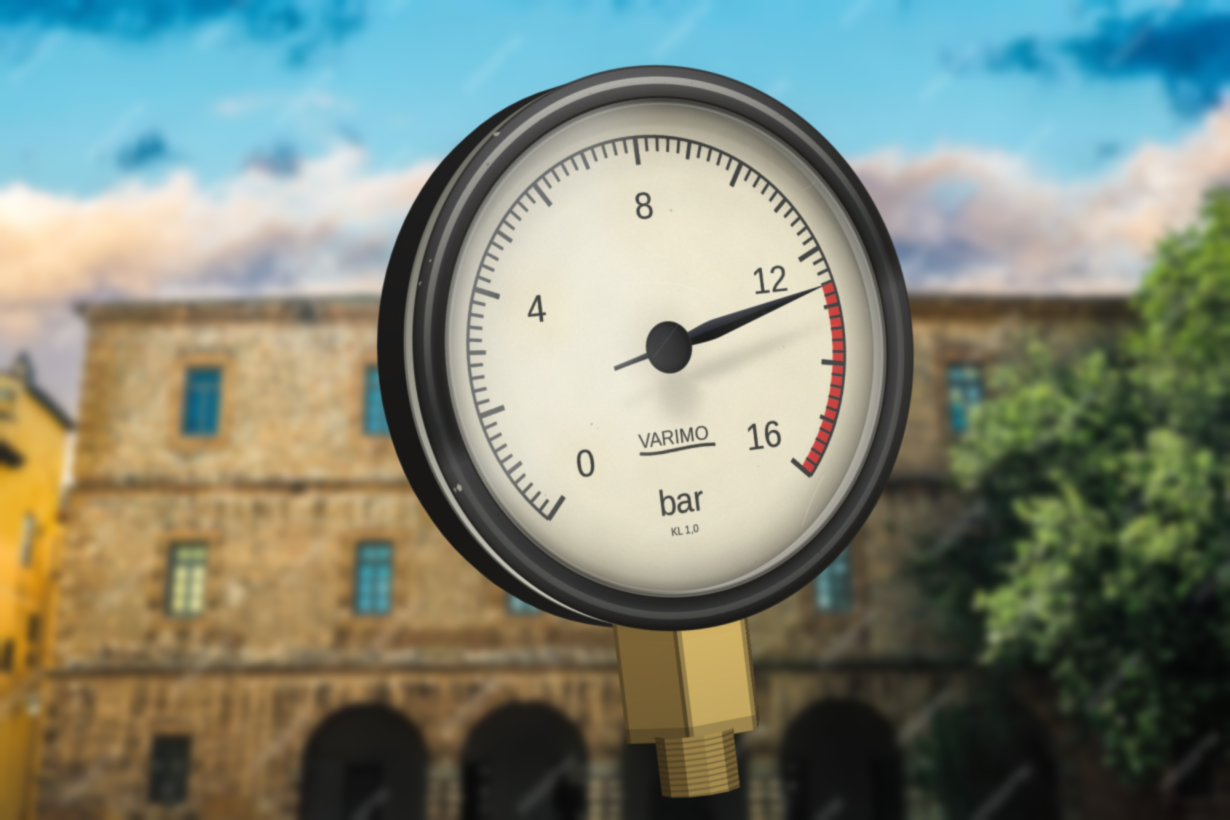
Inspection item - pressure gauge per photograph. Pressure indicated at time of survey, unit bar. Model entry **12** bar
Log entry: **12.6** bar
